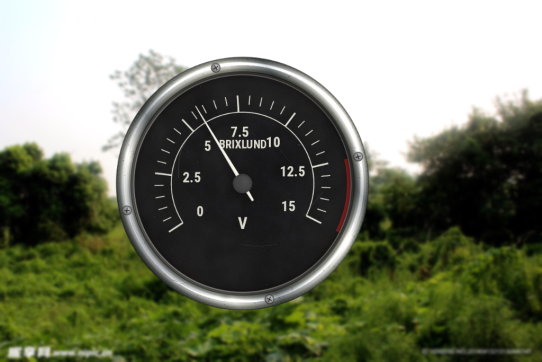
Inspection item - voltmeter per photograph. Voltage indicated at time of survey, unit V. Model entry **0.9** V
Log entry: **5.75** V
